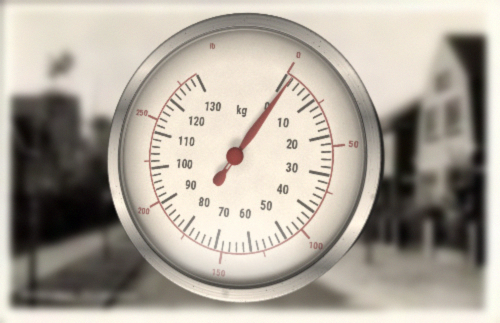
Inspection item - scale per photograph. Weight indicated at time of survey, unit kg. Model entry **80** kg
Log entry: **2** kg
